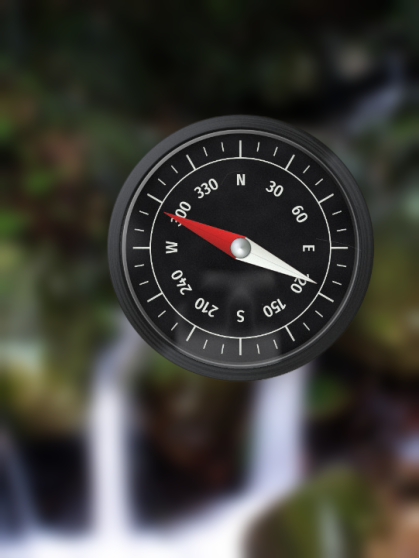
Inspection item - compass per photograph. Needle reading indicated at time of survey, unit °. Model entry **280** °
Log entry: **295** °
